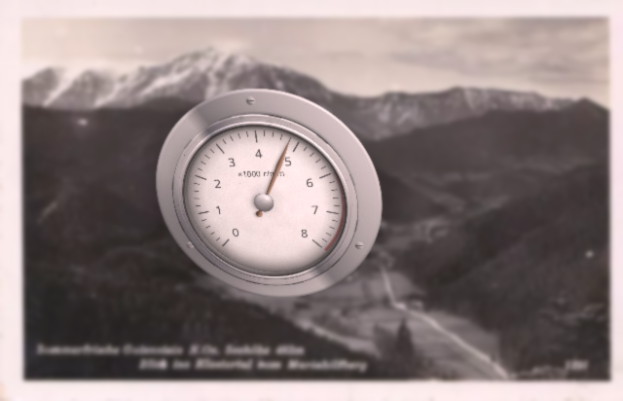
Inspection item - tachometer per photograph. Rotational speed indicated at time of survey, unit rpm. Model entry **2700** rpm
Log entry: **4800** rpm
